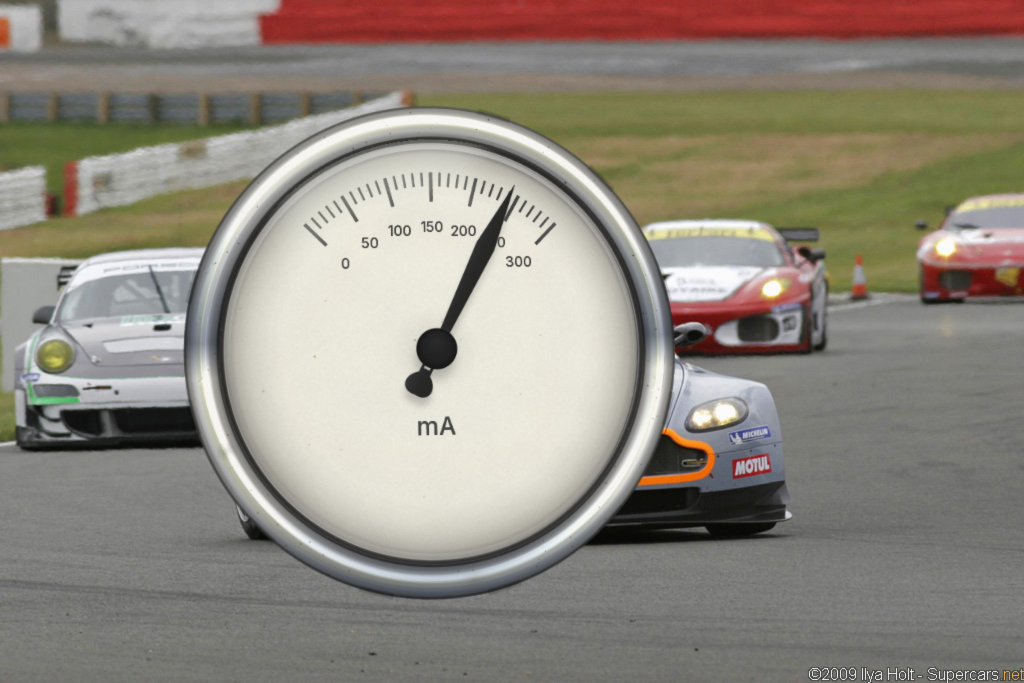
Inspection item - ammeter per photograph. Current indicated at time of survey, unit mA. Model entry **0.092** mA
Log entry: **240** mA
